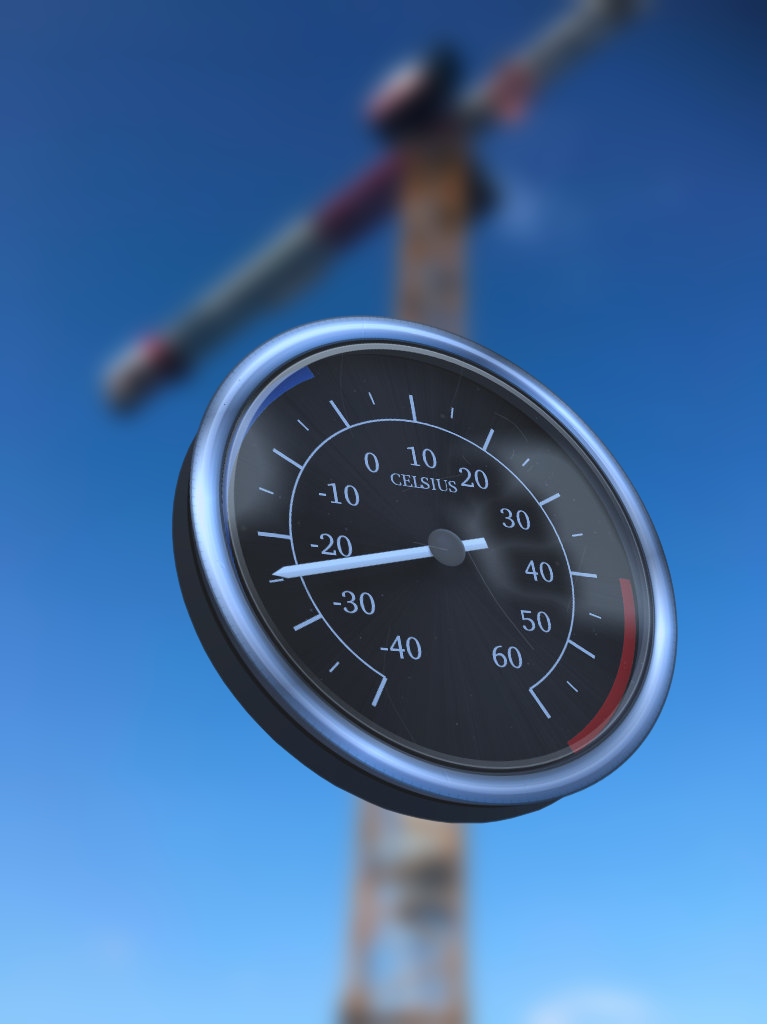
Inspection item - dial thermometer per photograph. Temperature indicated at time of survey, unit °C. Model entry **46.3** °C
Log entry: **-25** °C
